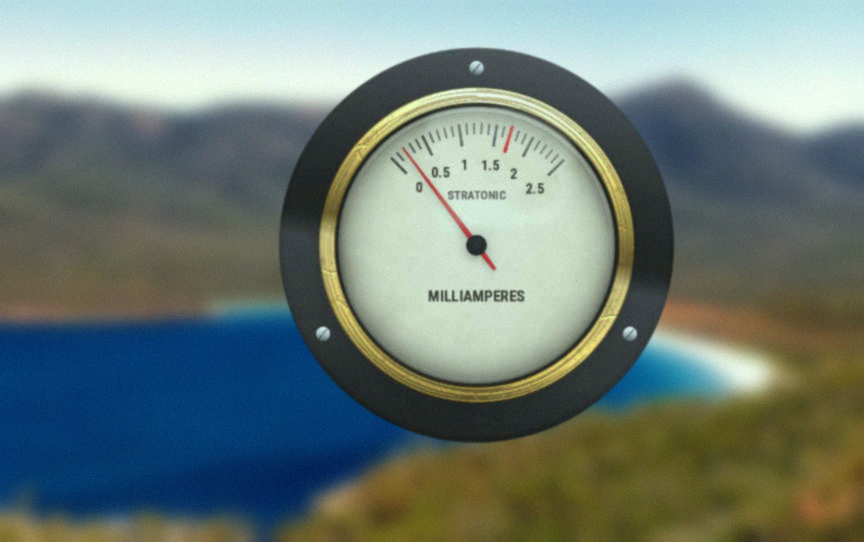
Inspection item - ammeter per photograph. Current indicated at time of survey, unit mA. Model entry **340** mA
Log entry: **0.2** mA
